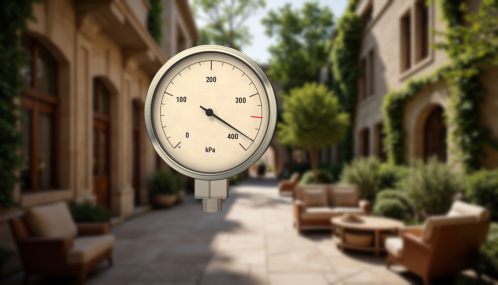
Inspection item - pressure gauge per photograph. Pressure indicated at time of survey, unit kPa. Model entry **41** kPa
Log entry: **380** kPa
